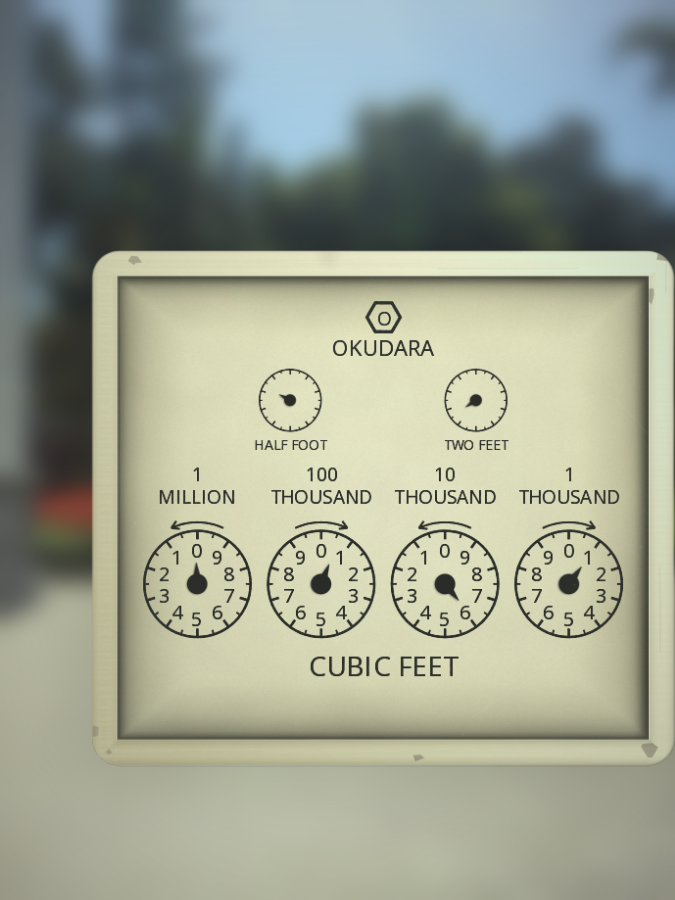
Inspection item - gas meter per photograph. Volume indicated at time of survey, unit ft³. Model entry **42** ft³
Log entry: **6100** ft³
